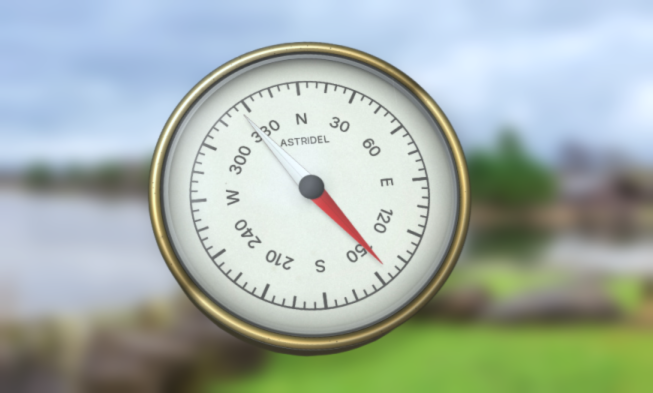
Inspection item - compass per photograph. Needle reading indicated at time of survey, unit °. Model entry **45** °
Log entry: **145** °
